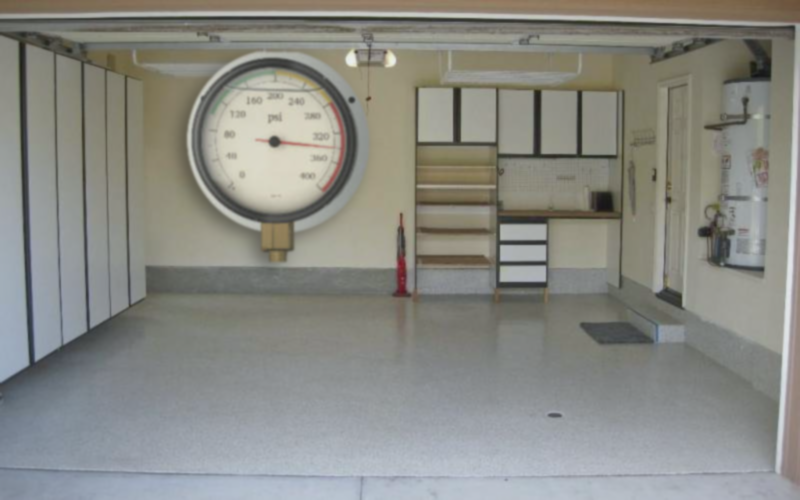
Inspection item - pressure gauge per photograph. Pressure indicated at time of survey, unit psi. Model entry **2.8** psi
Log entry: **340** psi
